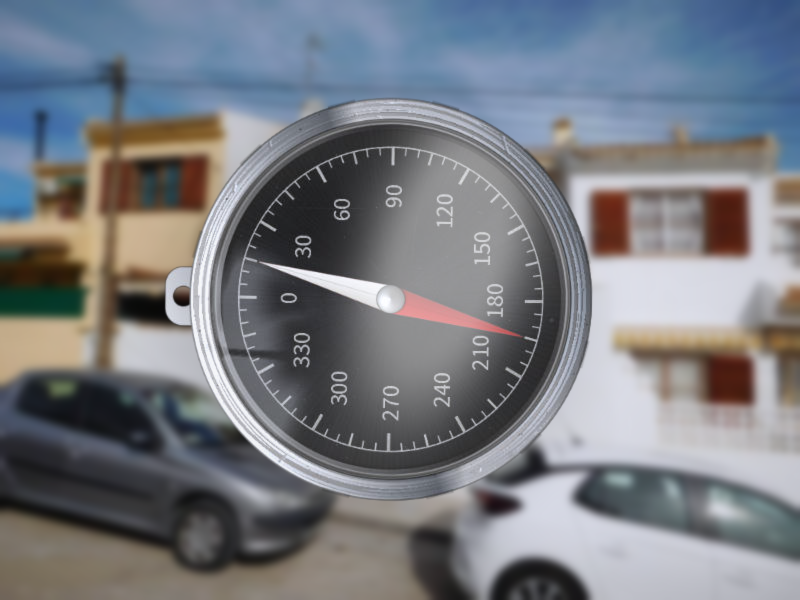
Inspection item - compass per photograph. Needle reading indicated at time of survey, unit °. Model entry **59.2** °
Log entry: **195** °
